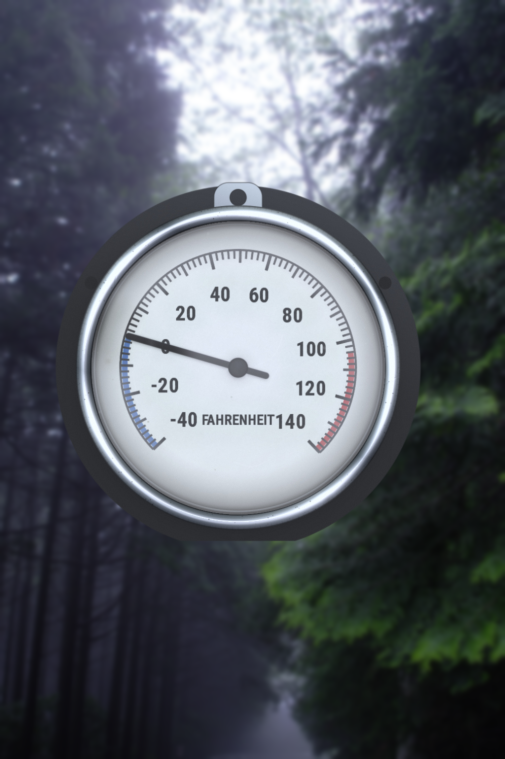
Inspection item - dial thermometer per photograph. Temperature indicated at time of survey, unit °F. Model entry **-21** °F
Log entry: **0** °F
